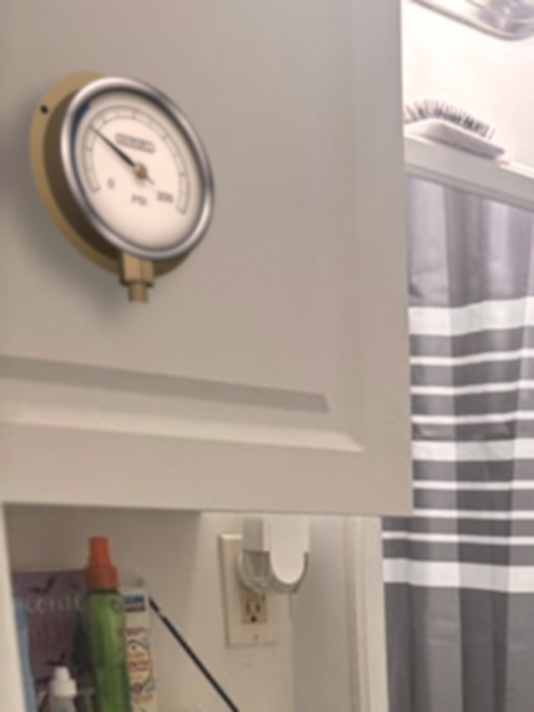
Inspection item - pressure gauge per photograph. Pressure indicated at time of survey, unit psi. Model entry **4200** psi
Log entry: **75** psi
